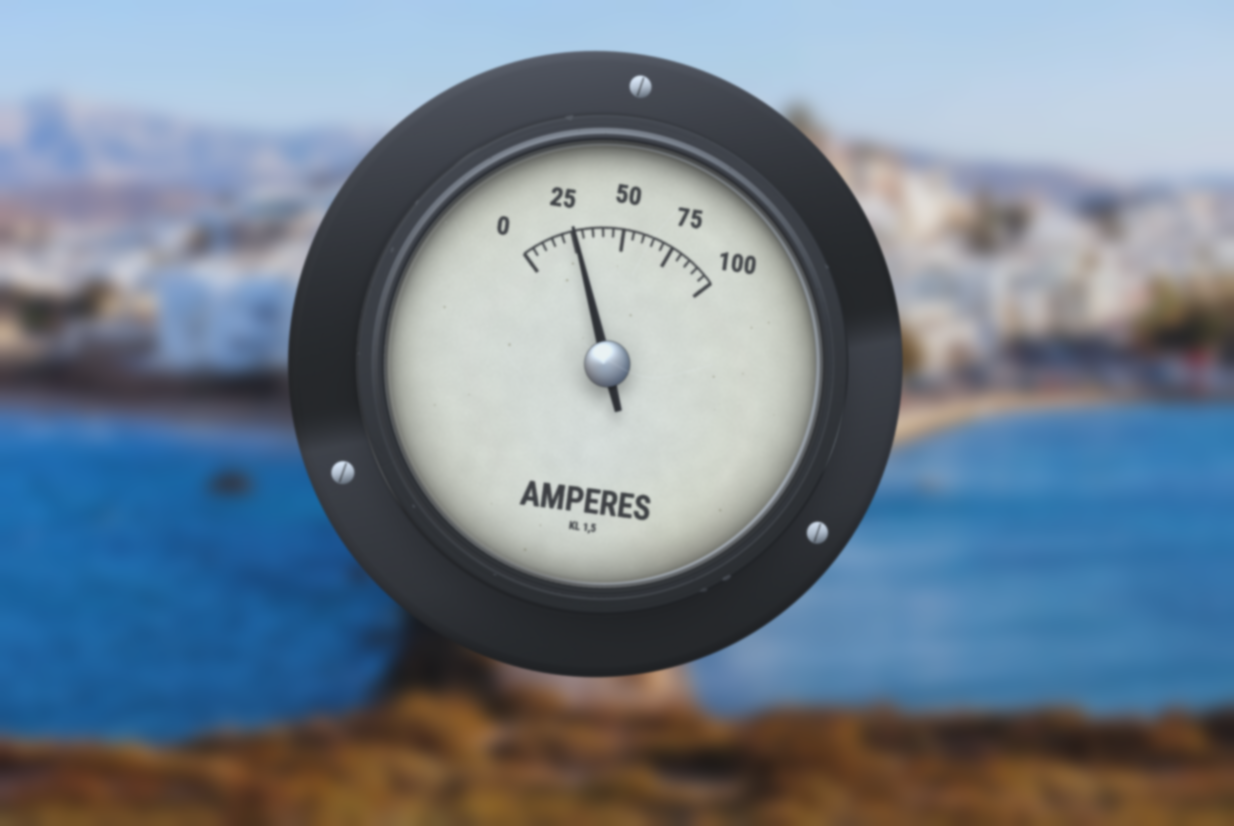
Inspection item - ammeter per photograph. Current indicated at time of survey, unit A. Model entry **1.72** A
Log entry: **25** A
